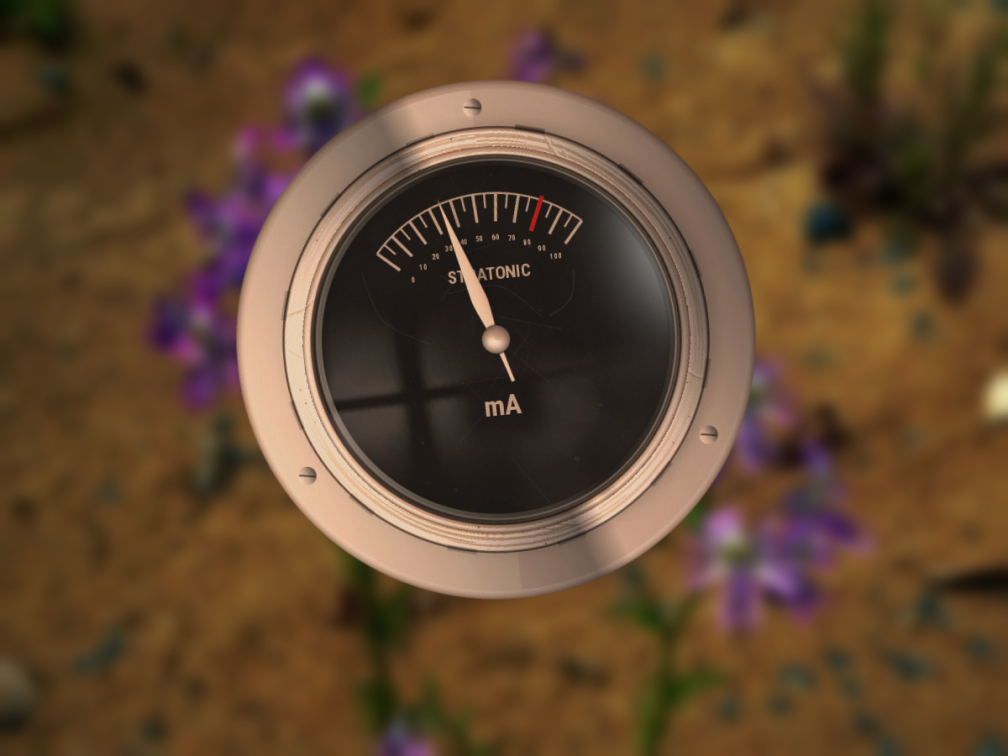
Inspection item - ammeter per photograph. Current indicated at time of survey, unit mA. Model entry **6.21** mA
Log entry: **35** mA
